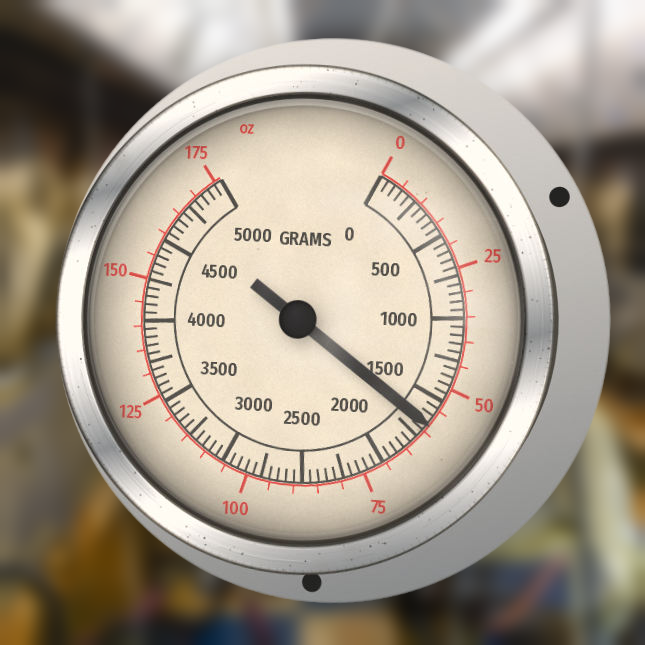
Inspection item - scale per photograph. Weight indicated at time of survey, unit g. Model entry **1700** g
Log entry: **1650** g
